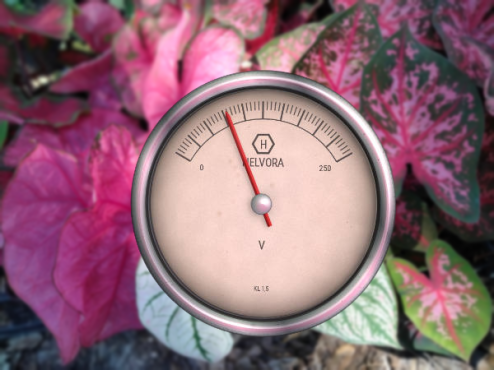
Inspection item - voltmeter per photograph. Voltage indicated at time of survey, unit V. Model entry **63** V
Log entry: **80** V
